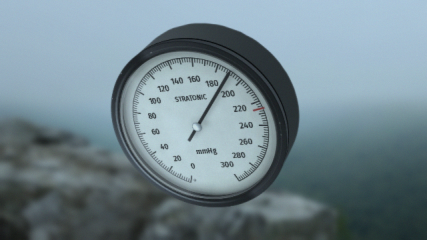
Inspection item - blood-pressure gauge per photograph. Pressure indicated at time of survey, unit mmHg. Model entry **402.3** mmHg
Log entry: **190** mmHg
